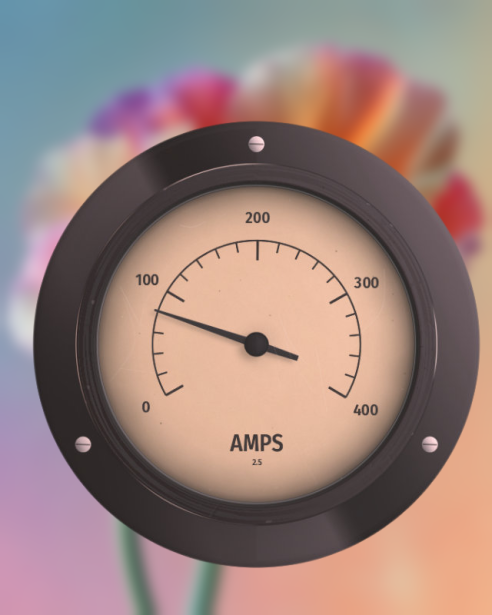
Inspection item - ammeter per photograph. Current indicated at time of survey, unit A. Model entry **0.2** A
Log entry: **80** A
